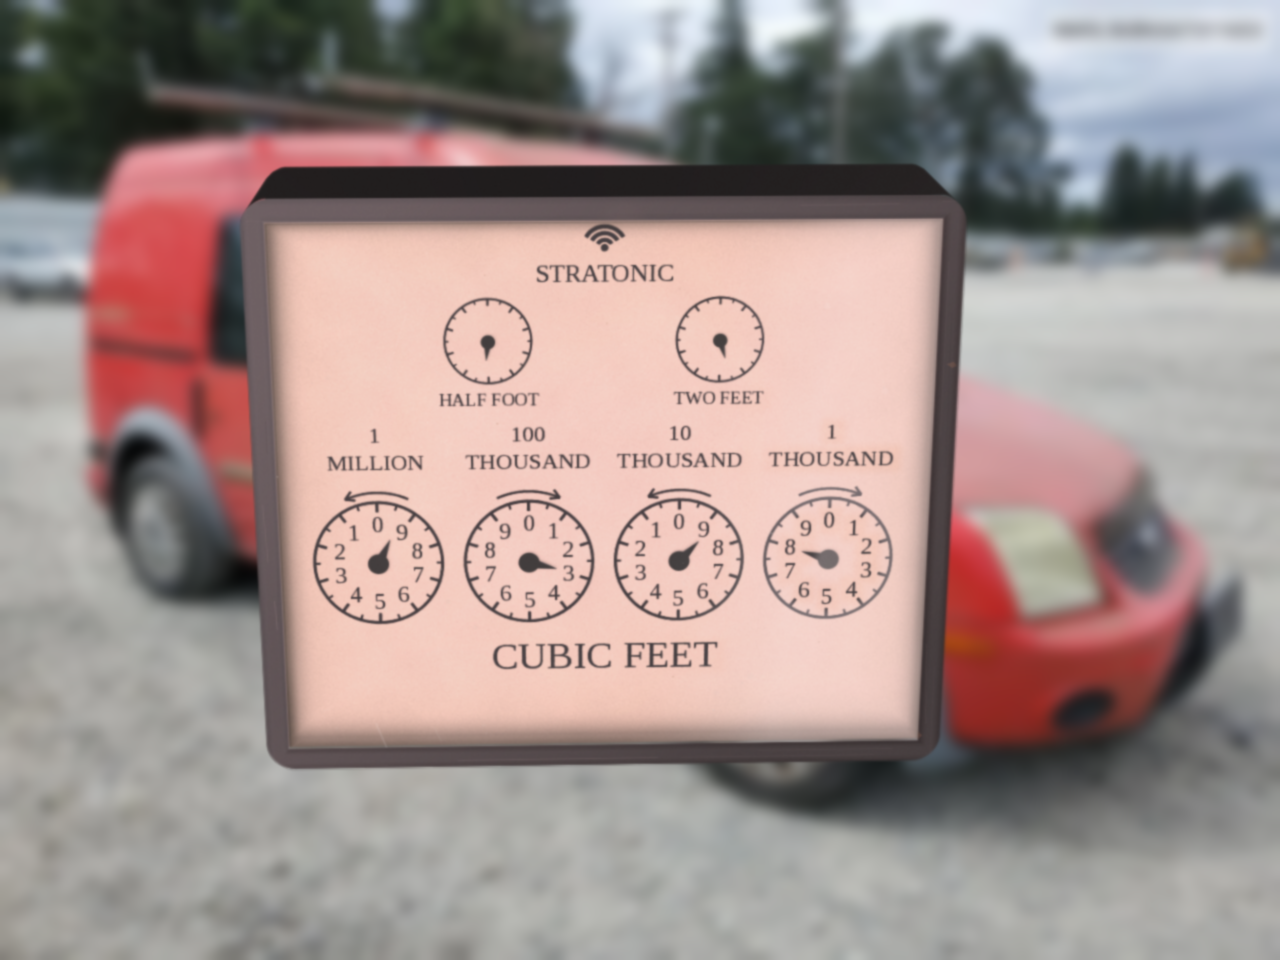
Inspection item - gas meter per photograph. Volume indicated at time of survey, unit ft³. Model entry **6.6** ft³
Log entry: **928800** ft³
